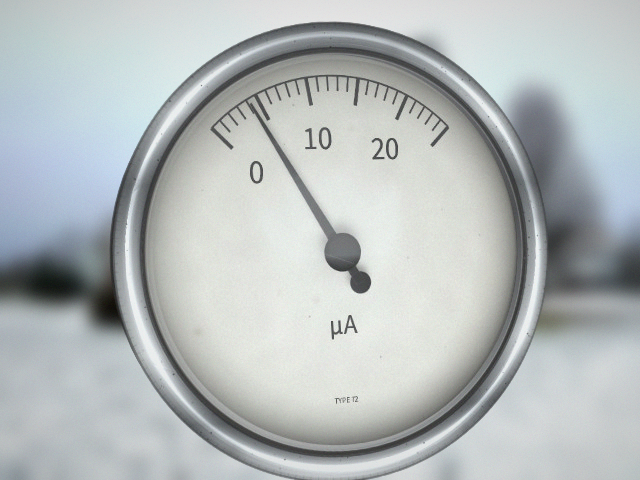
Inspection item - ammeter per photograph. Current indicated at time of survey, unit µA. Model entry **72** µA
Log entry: **4** µA
